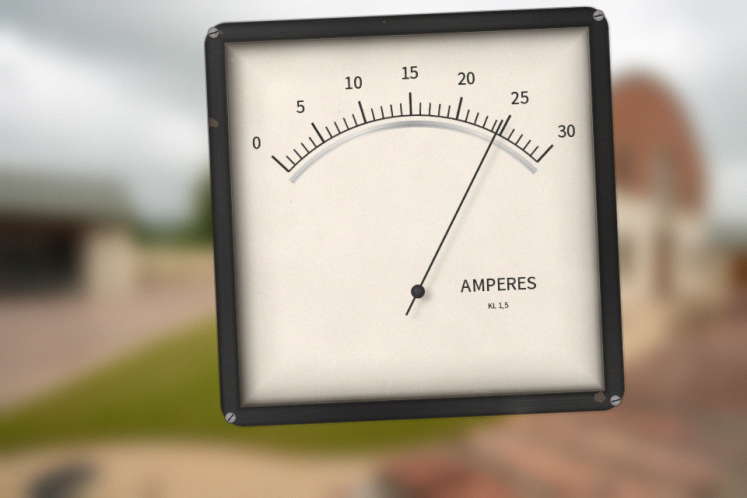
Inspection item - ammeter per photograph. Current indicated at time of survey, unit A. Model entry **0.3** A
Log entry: **24.5** A
